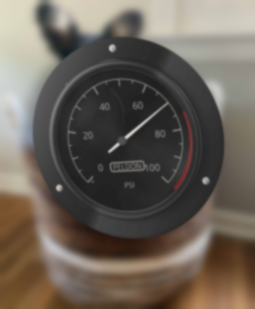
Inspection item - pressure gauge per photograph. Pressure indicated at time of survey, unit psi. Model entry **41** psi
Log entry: **70** psi
